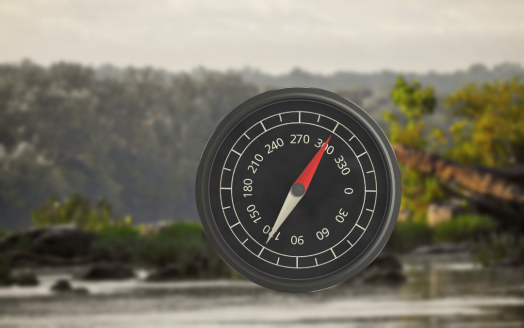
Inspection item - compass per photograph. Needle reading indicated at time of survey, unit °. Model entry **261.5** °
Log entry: **300** °
